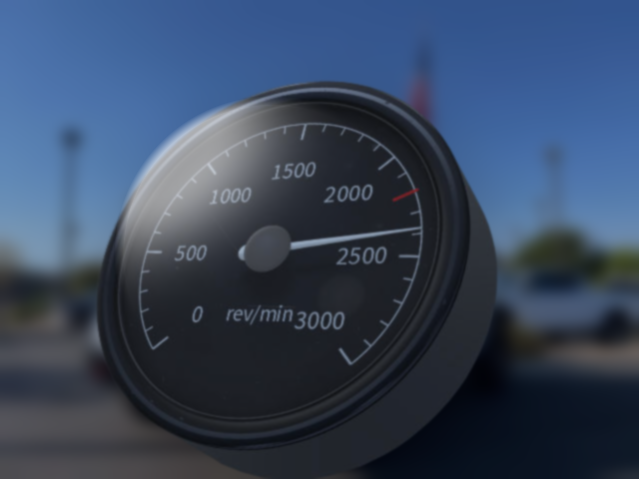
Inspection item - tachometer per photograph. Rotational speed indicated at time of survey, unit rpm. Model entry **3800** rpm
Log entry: **2400** rpm
